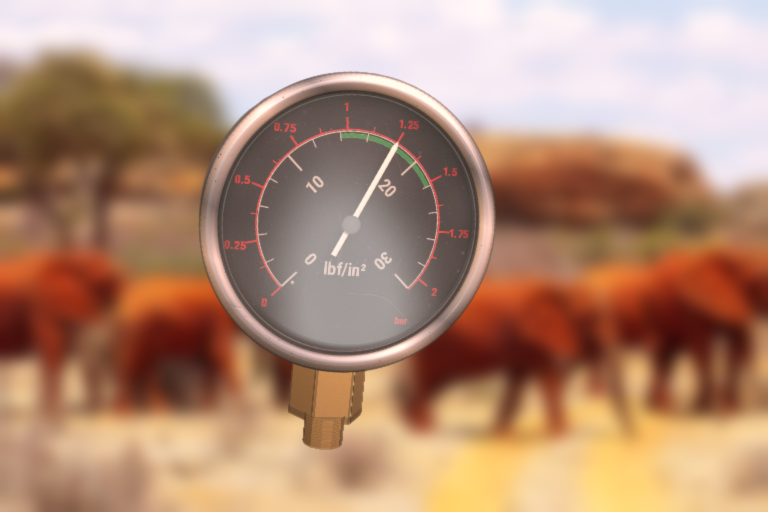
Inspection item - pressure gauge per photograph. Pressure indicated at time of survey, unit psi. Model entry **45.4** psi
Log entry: **18** psi
